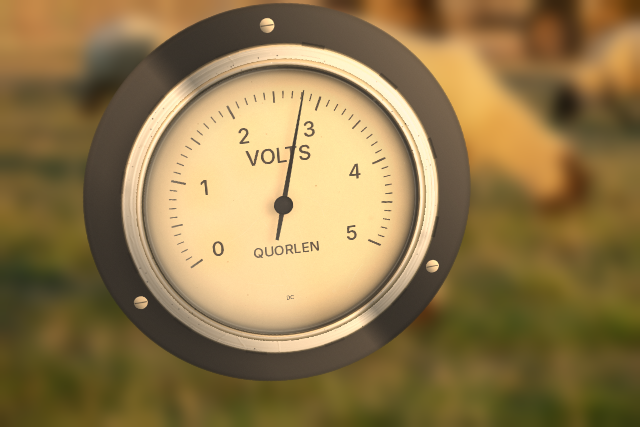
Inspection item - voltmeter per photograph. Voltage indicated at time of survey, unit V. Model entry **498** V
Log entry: **2.8** V
